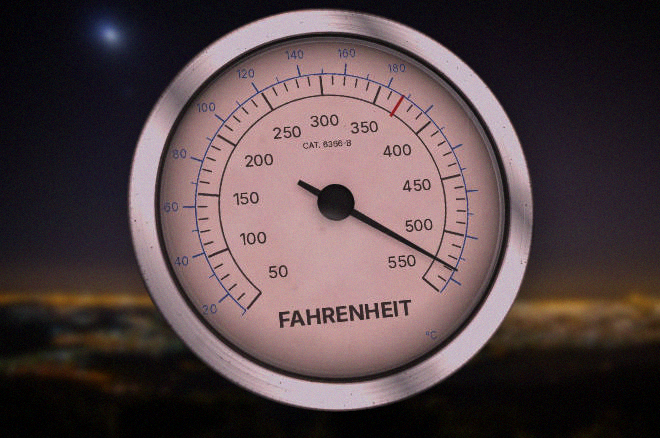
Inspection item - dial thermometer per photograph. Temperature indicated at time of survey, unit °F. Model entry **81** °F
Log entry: **530** °F
